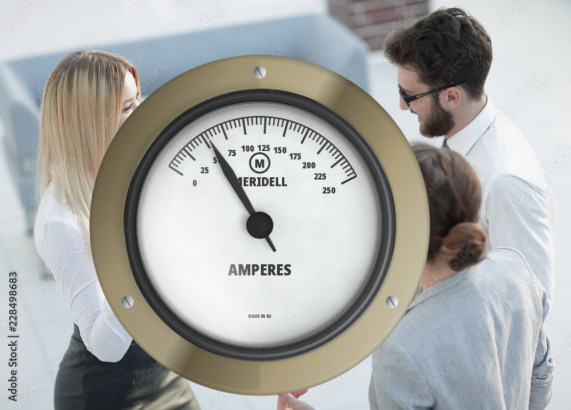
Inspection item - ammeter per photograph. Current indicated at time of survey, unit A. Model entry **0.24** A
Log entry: **55** A
